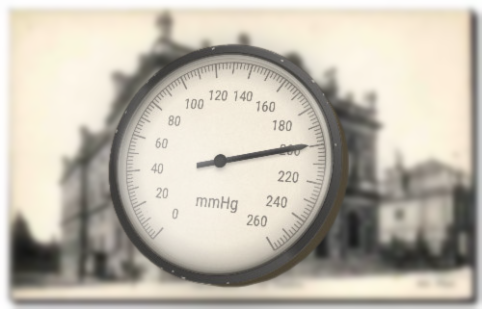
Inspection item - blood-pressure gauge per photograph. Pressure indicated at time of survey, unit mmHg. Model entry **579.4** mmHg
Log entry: **200** mmHg
